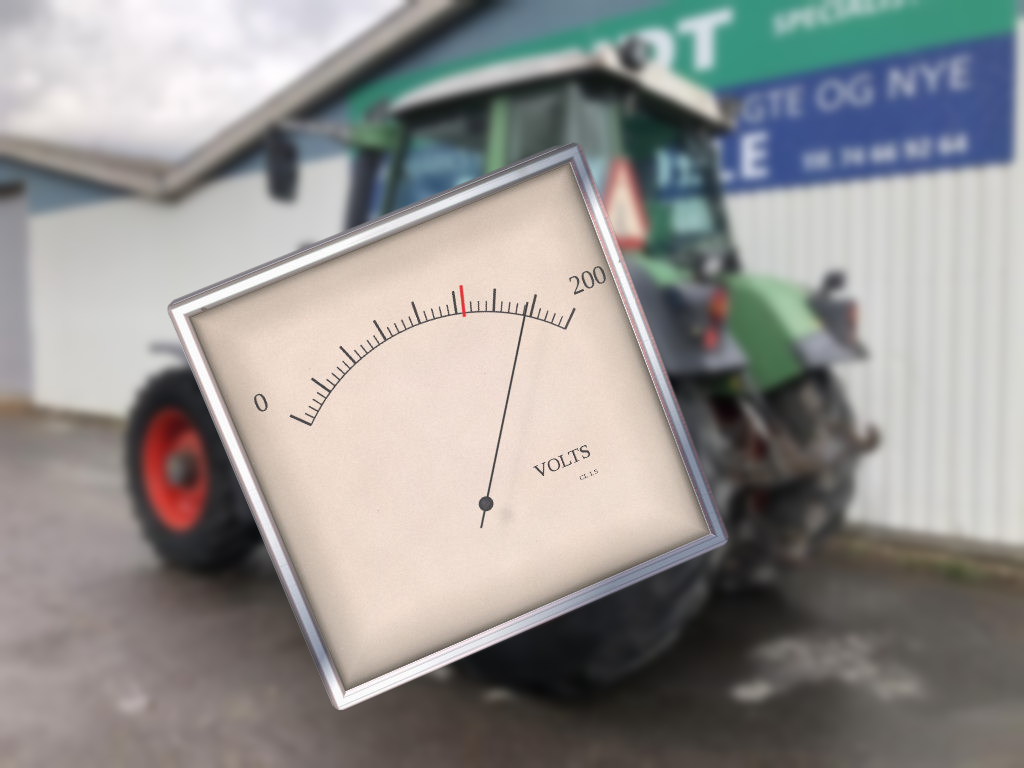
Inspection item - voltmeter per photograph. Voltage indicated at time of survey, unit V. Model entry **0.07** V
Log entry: **170** V
